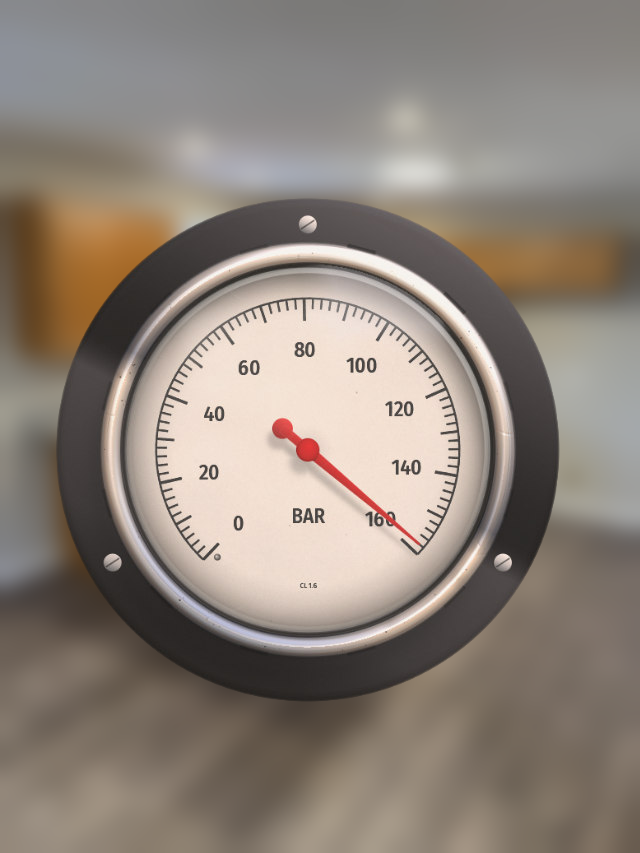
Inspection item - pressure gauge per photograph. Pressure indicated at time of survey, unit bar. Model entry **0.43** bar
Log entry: **158** bar
